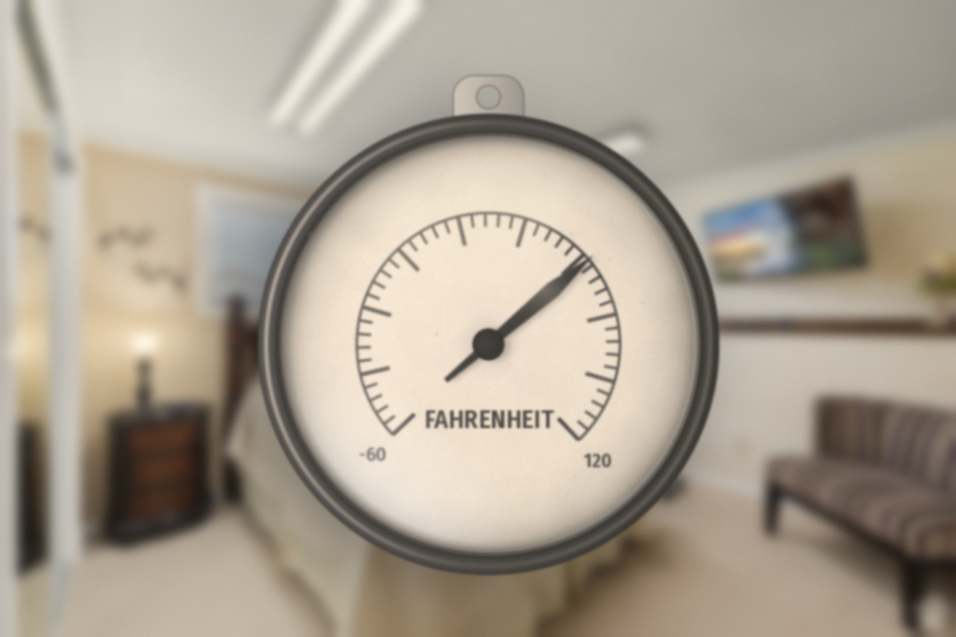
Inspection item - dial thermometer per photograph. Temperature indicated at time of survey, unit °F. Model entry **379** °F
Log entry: **62** °F
